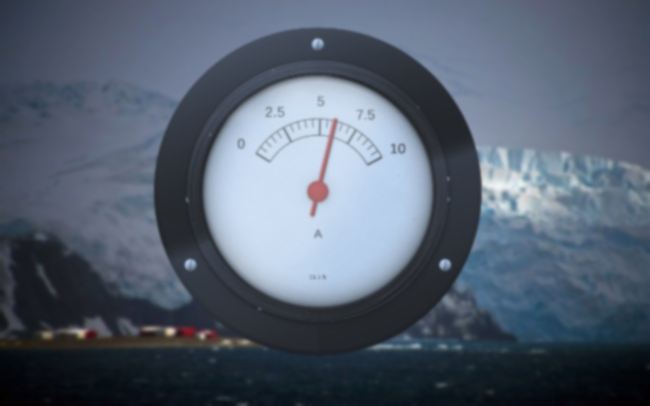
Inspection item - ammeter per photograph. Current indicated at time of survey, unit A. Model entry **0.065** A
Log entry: **6** A
